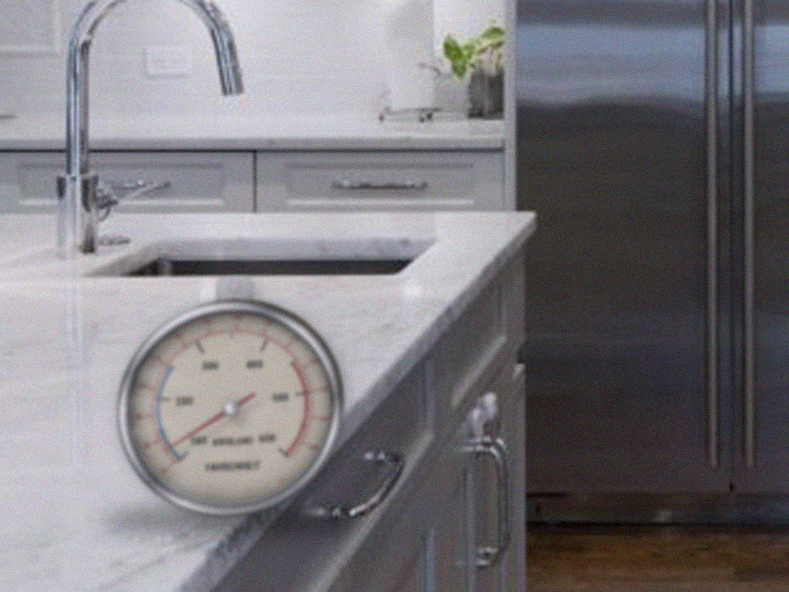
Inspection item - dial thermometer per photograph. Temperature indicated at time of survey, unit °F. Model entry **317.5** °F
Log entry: **125** °F
